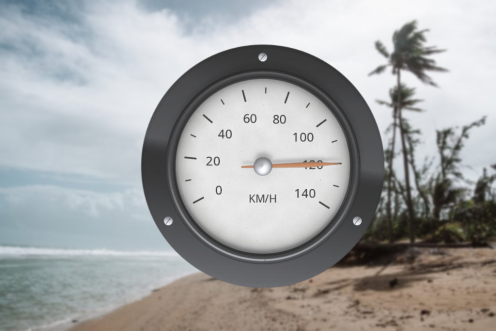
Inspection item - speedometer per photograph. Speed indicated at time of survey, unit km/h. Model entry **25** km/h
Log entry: **120** km/h
